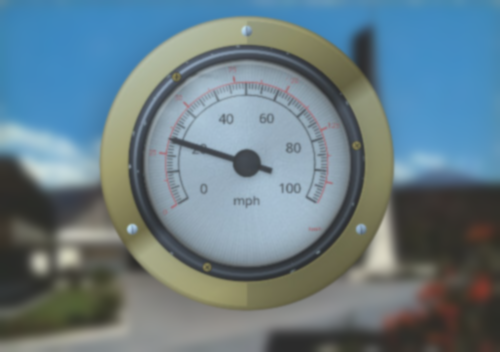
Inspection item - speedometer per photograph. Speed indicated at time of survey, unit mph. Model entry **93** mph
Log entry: **20** mph
